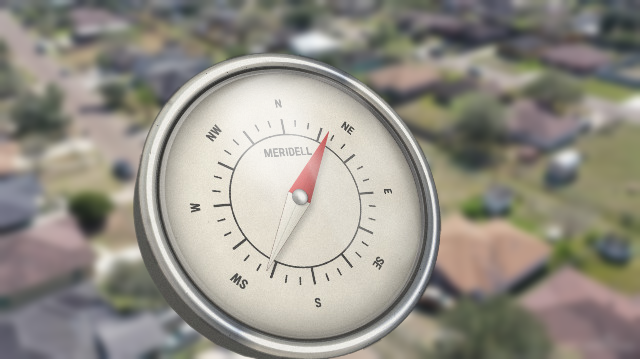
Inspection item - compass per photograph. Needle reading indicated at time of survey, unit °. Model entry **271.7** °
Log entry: **35** °
